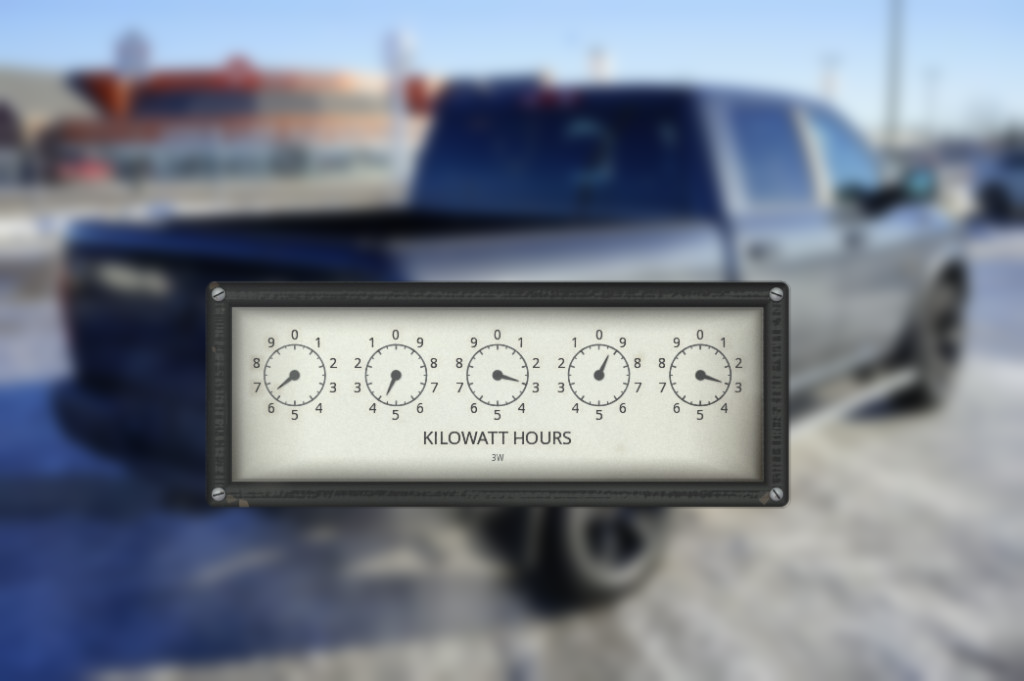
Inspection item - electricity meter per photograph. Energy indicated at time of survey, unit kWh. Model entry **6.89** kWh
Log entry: **64293** kWh
